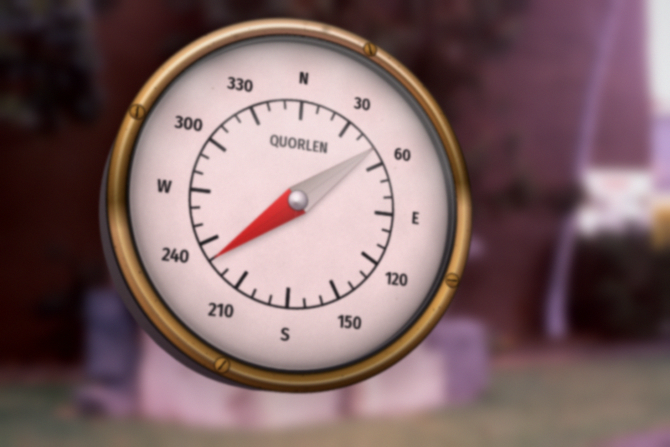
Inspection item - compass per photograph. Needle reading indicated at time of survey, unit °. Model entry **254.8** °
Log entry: **230** °
